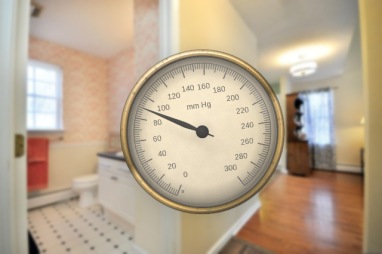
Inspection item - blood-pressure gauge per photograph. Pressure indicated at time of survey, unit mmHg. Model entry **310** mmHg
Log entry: **90** mmHg
